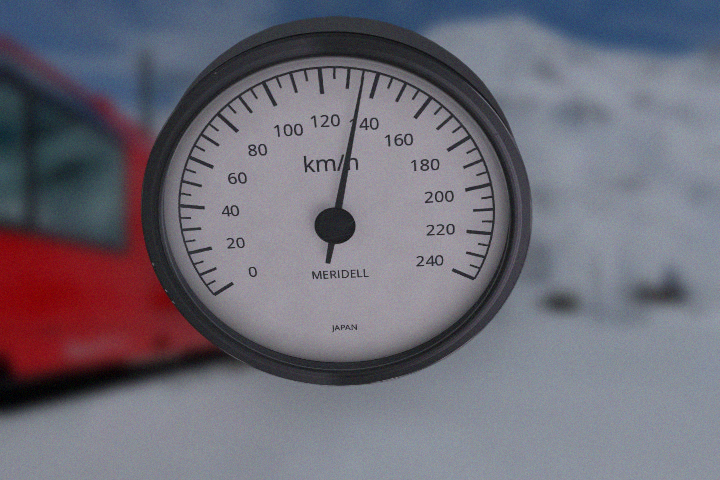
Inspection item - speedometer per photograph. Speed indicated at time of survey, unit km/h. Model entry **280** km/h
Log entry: **135** km/h
